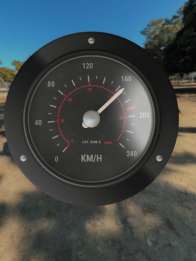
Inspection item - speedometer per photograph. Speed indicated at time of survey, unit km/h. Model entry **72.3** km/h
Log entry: **165** km/h
